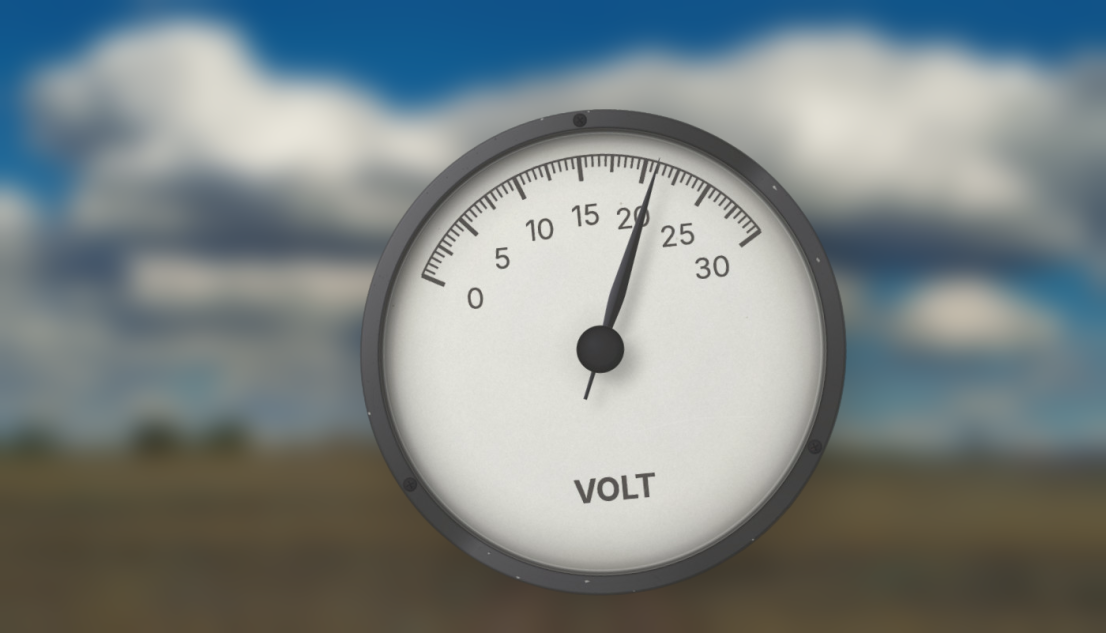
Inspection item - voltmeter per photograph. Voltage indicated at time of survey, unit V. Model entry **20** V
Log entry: **21** V
